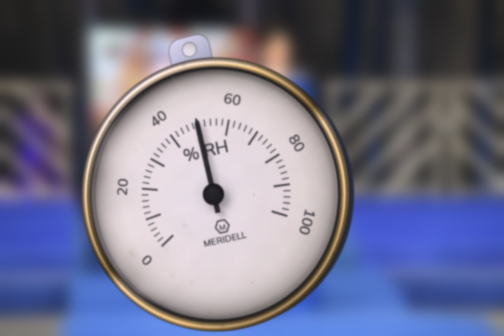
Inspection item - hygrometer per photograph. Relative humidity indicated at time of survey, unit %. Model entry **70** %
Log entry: **50** %
